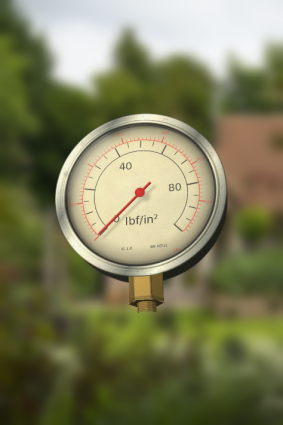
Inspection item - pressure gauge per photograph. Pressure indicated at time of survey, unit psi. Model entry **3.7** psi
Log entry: **0** psi
